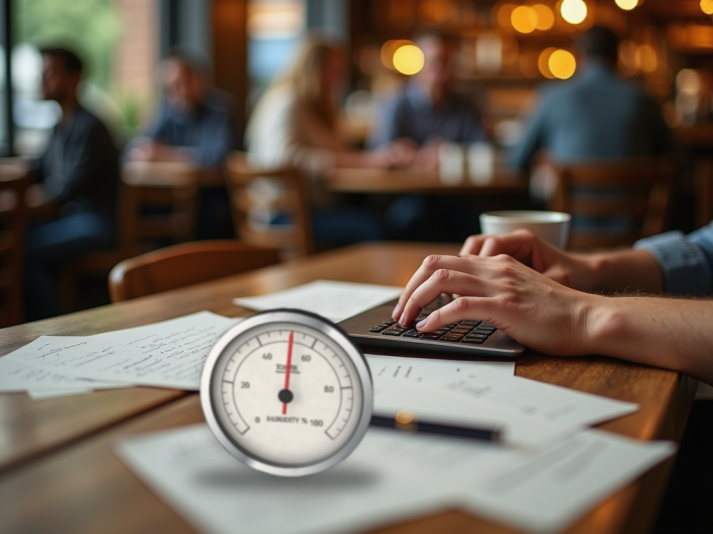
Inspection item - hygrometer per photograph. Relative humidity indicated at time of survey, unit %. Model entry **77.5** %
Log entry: **52** %
